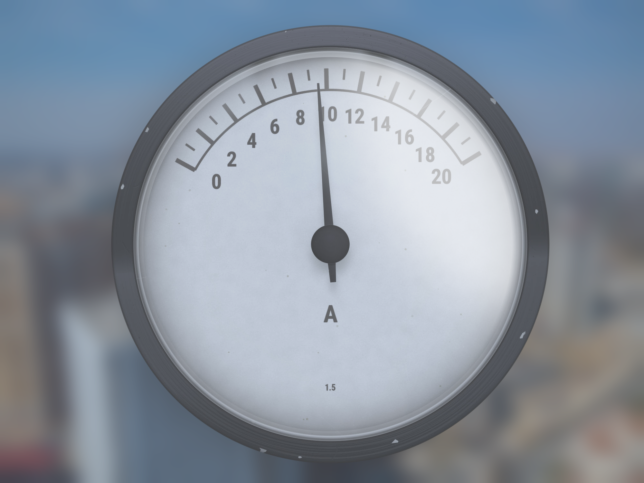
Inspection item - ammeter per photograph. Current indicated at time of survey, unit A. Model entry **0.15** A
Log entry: **9.5** A
